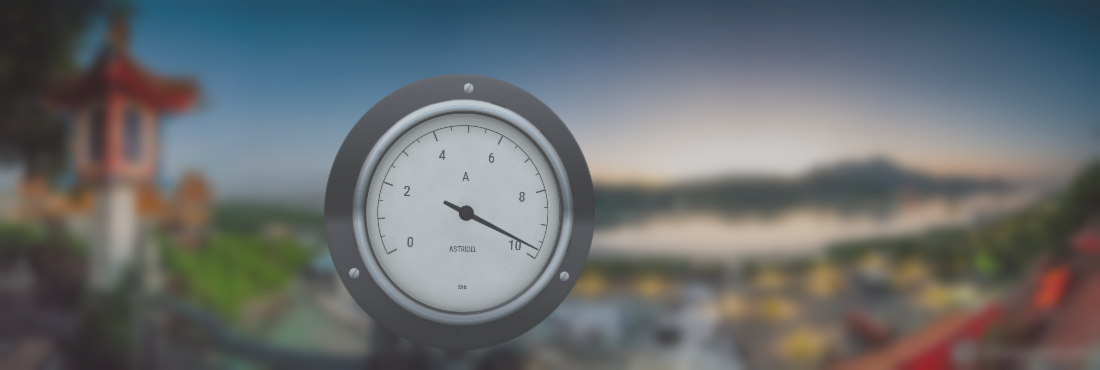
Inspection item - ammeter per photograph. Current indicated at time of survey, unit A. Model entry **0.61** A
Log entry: **9.75** A
